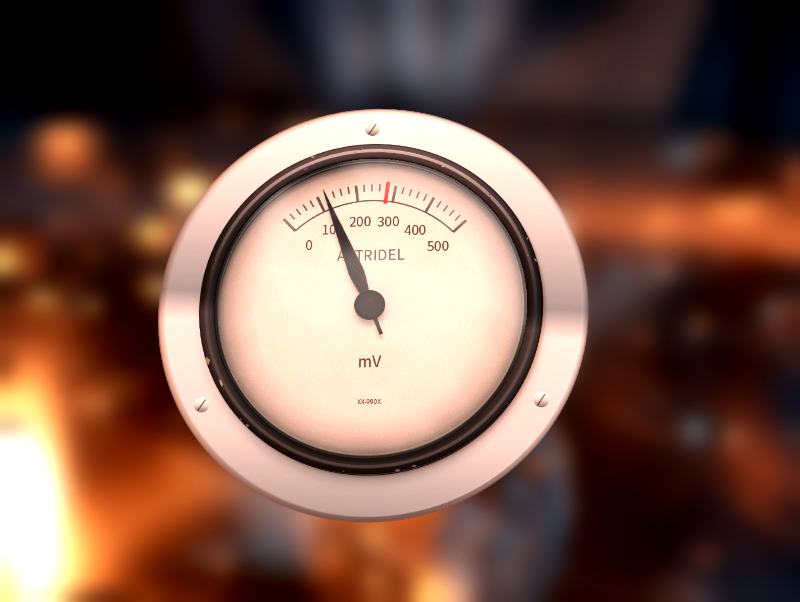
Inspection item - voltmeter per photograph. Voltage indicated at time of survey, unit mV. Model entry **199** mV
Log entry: **120** mV
